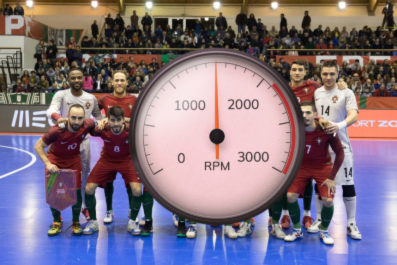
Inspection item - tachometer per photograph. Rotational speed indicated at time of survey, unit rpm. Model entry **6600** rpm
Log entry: **1500** rpm
